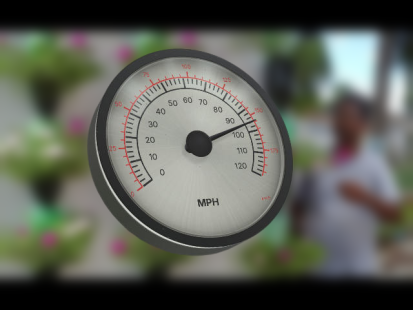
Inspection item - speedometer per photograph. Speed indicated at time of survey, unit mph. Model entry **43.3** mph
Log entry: **96** mph
